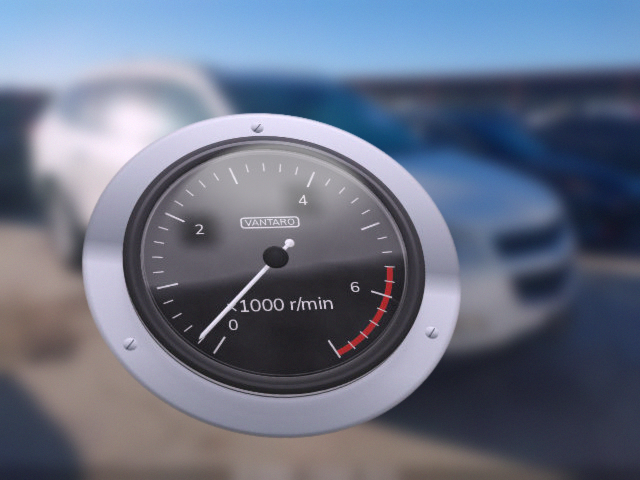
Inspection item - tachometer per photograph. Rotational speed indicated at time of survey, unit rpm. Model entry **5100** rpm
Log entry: **200** rpm
